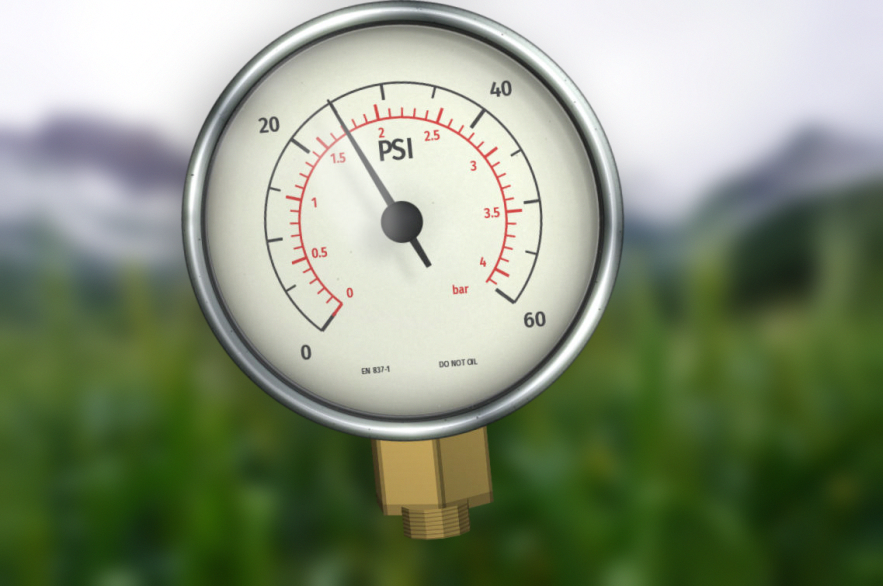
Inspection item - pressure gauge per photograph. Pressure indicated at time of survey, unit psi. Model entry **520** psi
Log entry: **25** psi
